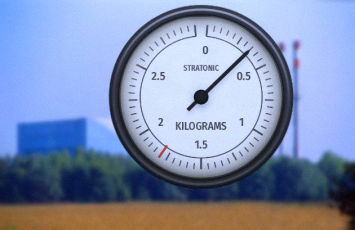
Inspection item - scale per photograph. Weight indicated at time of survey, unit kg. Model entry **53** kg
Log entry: **0.35** kg
